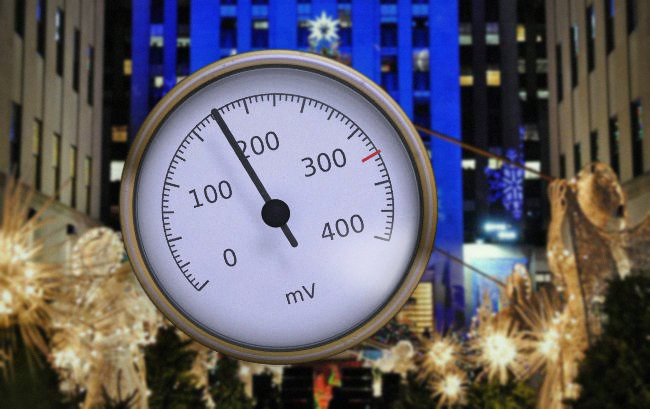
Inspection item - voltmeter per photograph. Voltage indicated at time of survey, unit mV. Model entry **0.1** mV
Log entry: **175** mV
